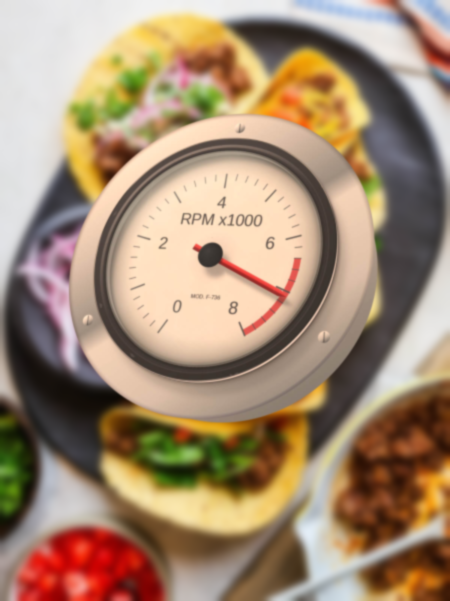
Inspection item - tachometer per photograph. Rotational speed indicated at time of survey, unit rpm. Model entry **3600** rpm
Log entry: **7100** rpm
